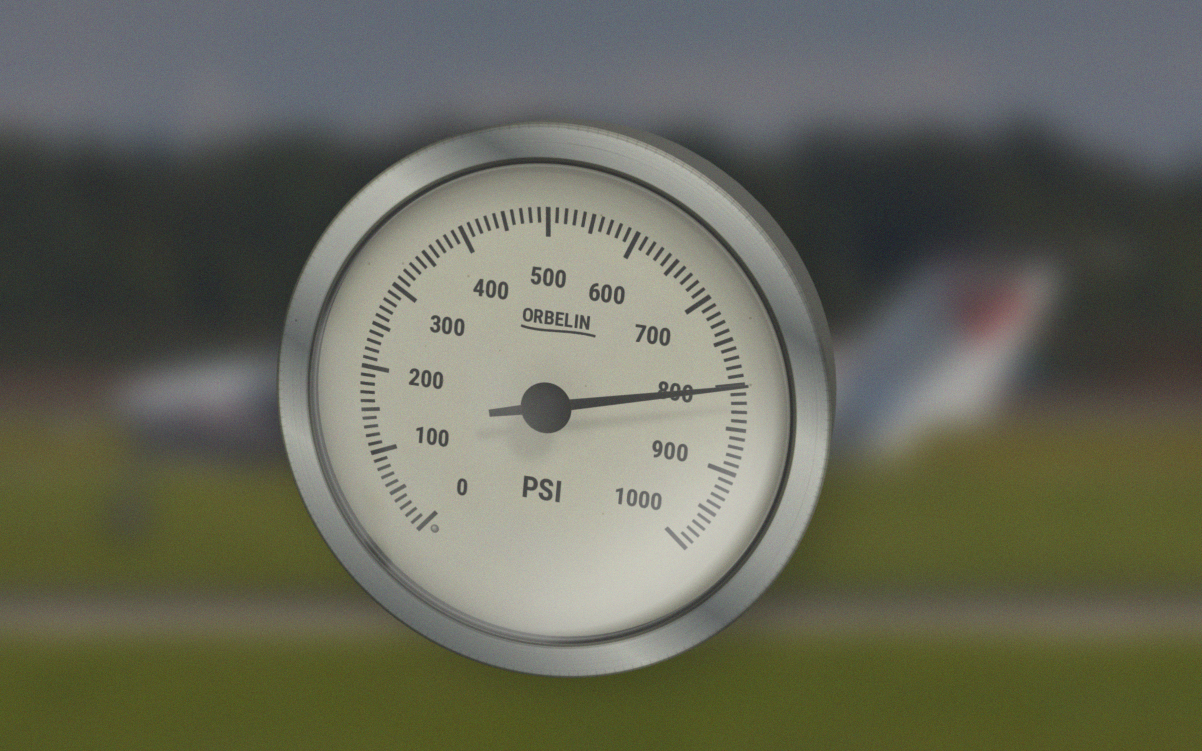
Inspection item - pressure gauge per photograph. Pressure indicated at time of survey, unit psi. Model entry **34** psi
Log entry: **800** psi
